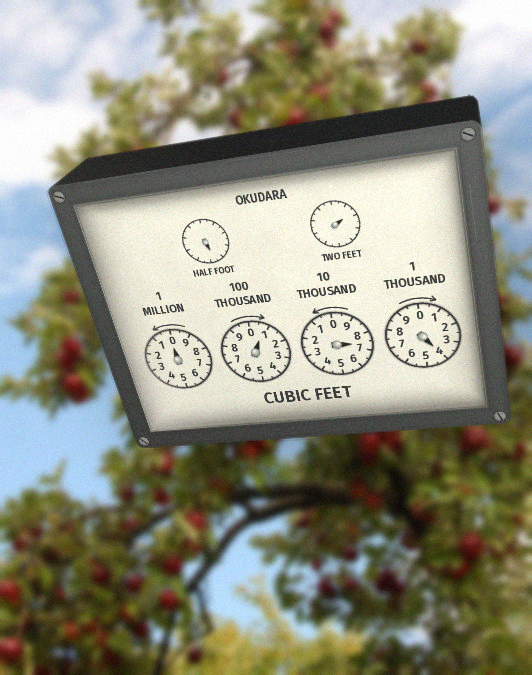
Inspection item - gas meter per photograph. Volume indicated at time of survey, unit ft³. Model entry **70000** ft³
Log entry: **7400** ft³
